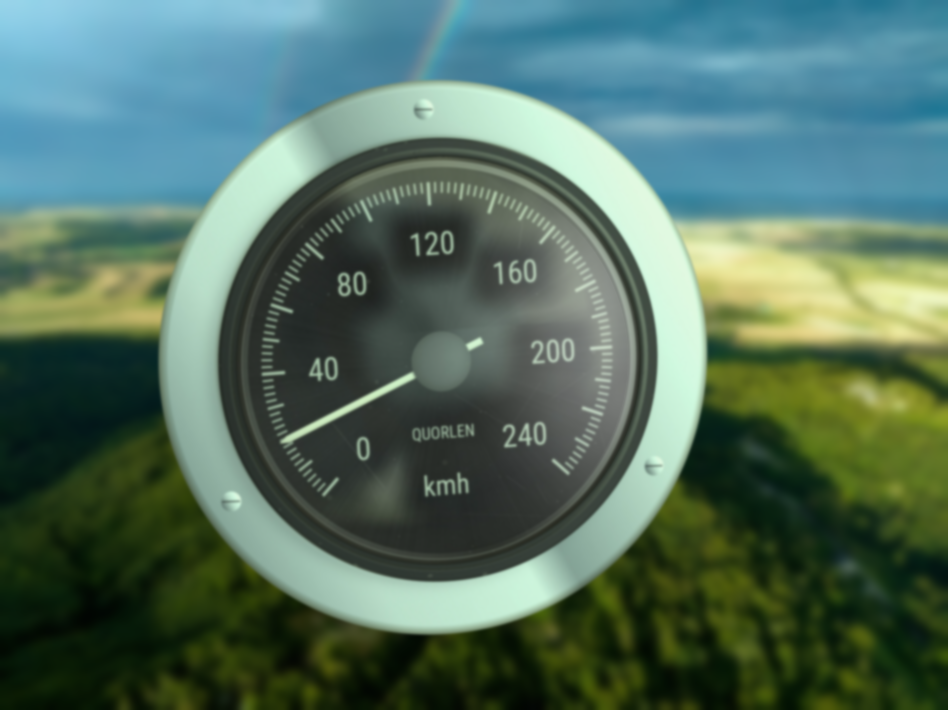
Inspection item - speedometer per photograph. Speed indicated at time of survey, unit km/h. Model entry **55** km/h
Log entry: **20** km/h
